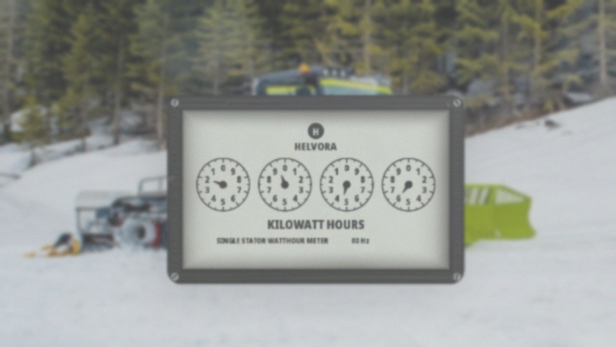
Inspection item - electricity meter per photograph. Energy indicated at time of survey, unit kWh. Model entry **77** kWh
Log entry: **1946** kWh
